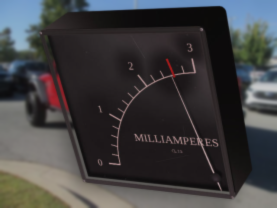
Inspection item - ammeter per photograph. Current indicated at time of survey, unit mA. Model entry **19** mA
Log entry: **2.6** mA
